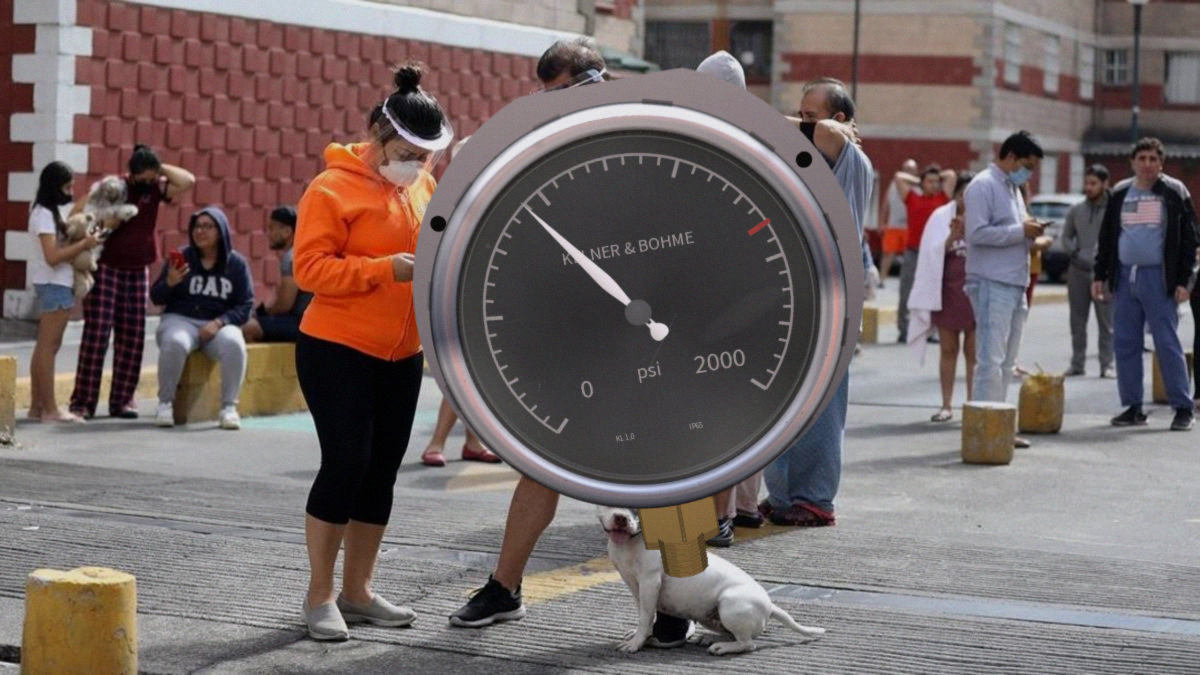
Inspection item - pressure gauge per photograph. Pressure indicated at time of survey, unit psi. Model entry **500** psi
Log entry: **750** psi
